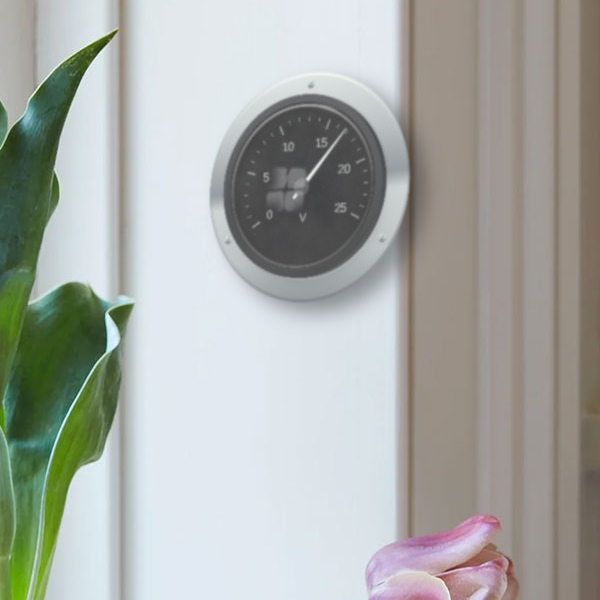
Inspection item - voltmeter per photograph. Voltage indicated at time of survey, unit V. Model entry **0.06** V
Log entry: **17** V
